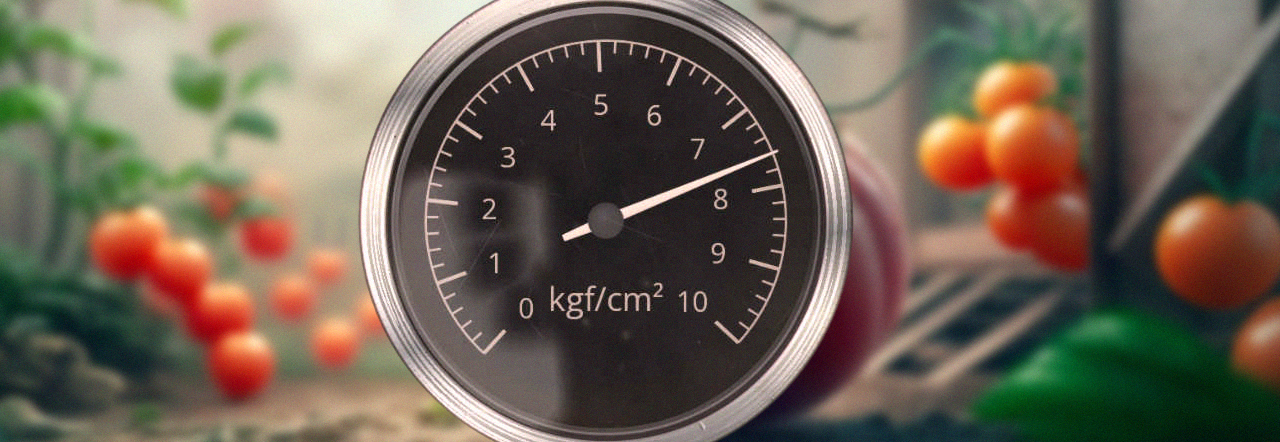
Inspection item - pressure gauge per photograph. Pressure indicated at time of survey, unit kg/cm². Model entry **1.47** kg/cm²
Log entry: **7.6** kg/cm²
